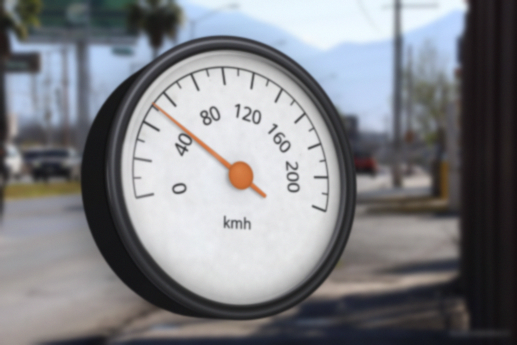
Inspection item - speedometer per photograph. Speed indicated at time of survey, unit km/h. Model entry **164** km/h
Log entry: **50** km/h
